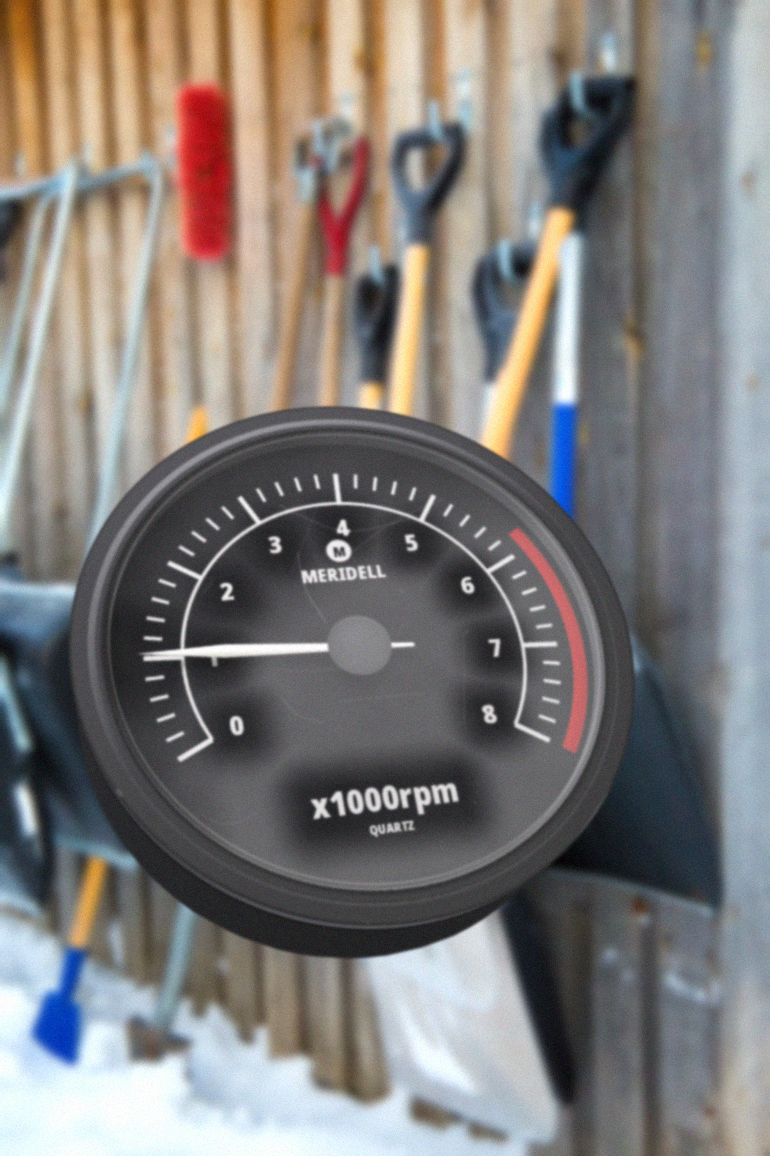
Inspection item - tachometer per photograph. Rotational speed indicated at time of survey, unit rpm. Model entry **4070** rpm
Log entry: **1000** rpm
